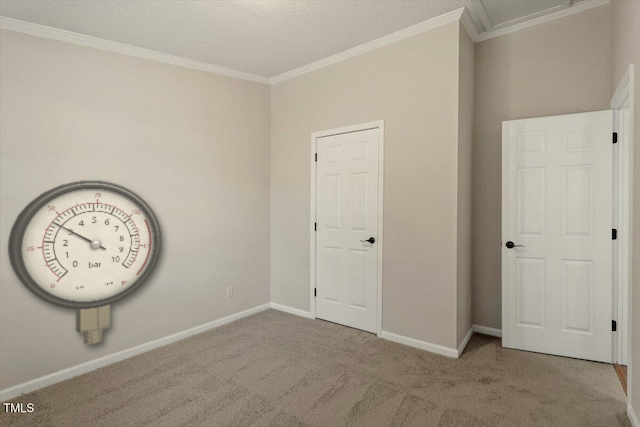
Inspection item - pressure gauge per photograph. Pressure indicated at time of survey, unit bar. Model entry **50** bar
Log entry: **3** bar
